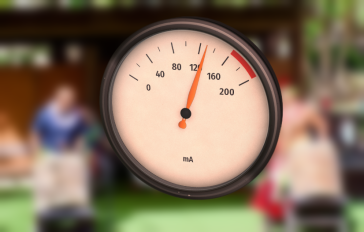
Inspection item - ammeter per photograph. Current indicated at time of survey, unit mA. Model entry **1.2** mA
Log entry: **130** mA
